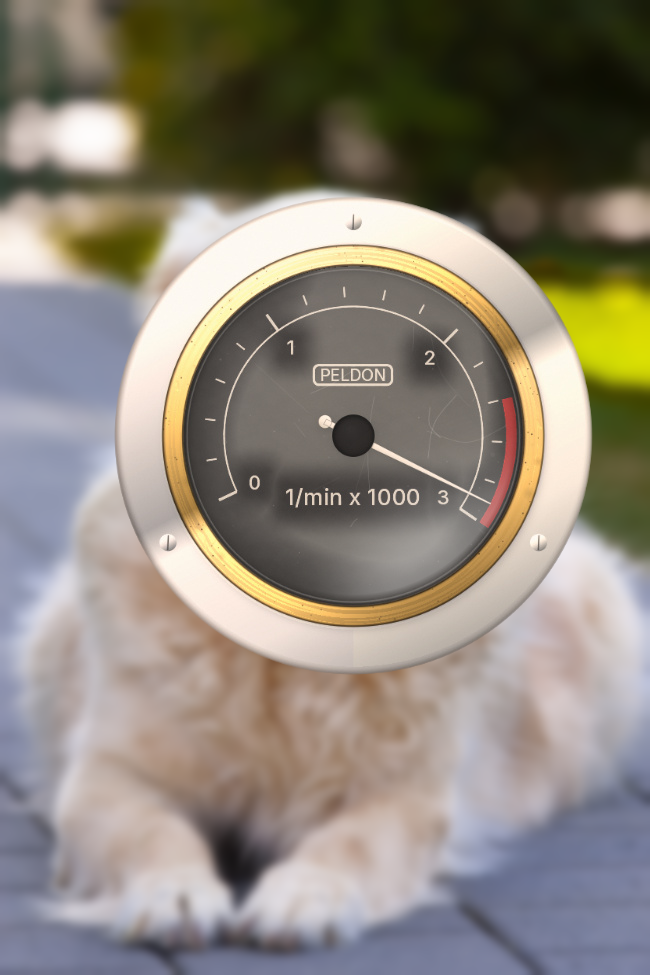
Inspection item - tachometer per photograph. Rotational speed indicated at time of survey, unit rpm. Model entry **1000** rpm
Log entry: **2900** rpm
